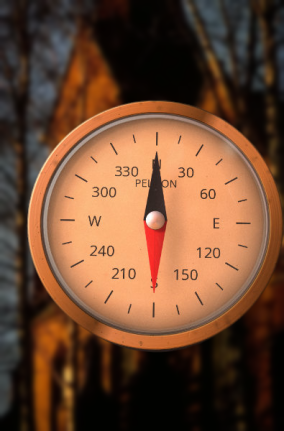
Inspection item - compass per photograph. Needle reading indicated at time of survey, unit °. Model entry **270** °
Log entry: **180** °
